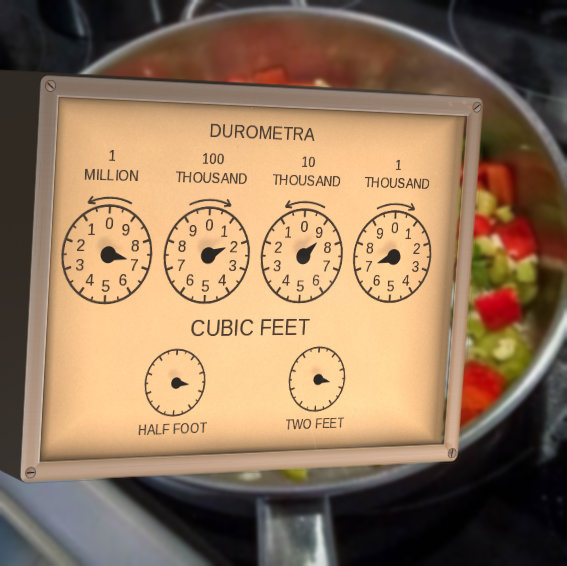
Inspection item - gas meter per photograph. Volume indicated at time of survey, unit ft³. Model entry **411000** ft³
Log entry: **718700** ft³
